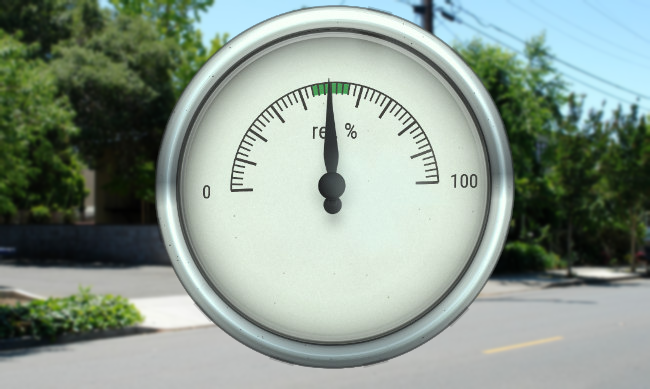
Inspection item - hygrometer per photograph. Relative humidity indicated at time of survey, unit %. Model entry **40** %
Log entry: **50** %
